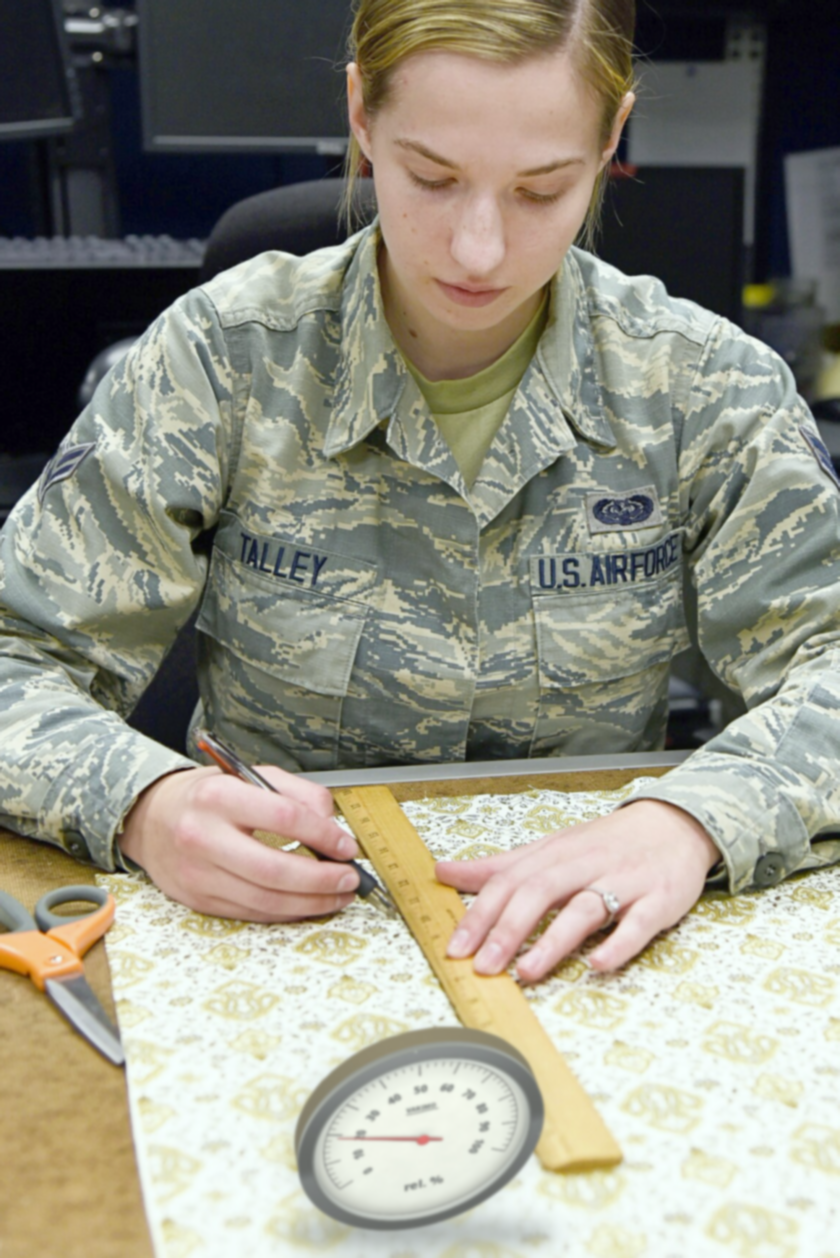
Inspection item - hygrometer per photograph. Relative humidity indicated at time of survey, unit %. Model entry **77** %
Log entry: **20** %
